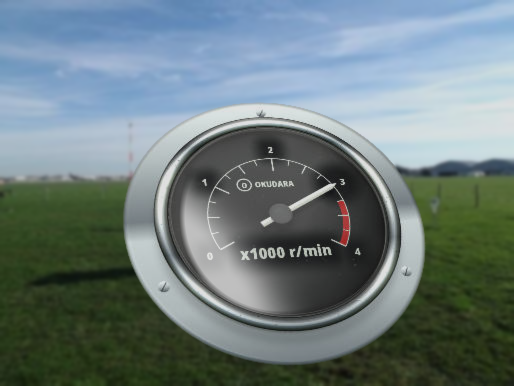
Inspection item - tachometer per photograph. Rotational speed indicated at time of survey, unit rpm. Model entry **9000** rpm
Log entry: **3000** rpm
